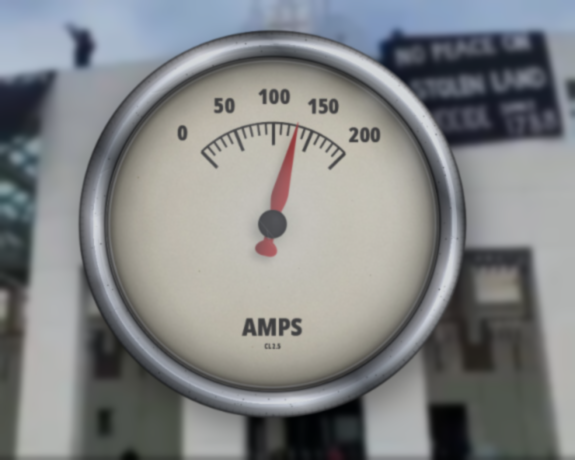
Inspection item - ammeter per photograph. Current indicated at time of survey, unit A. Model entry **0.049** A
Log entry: **130** A
